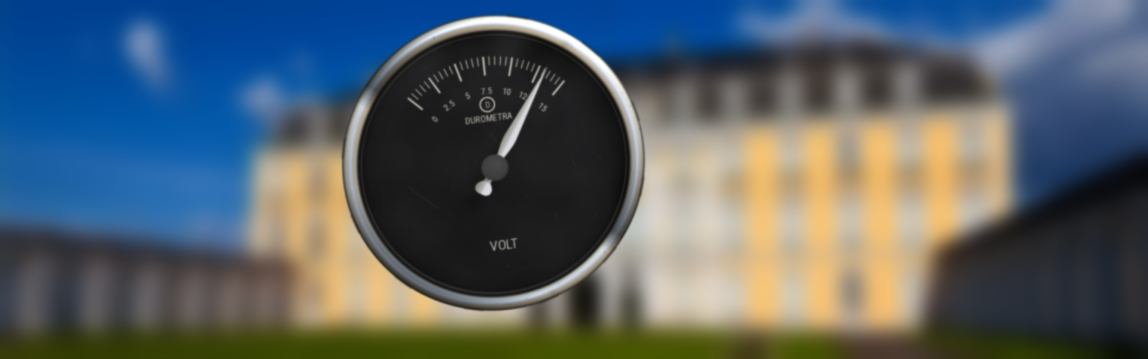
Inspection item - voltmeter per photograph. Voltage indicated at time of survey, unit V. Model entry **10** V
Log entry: **13** V
